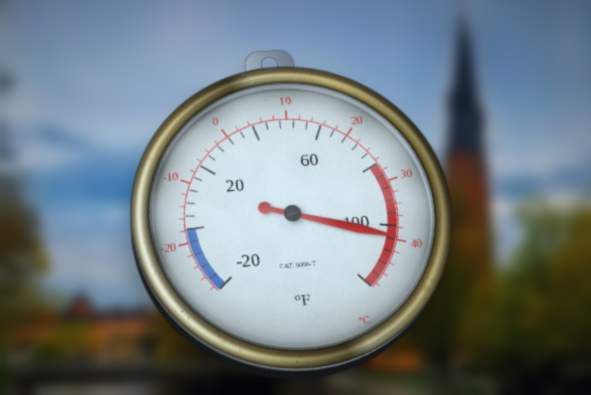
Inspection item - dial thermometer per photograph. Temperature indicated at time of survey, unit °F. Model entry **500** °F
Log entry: **104** °F
